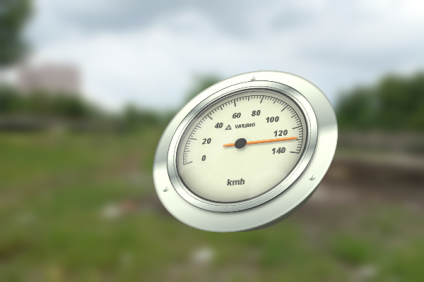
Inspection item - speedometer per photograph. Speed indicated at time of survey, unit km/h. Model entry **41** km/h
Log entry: **130** km/h
